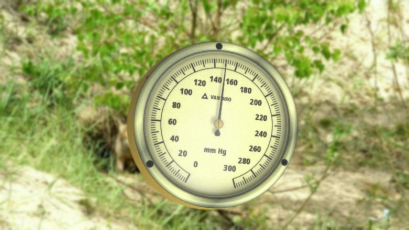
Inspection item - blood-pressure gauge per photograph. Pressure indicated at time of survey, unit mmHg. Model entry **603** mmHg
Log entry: **150** mmHg
